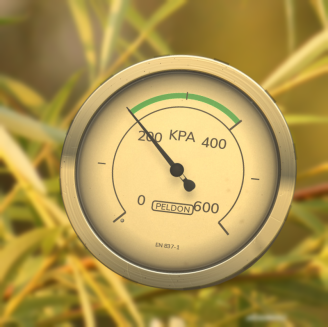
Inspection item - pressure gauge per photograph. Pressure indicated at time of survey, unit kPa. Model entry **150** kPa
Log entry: **200** kPa
